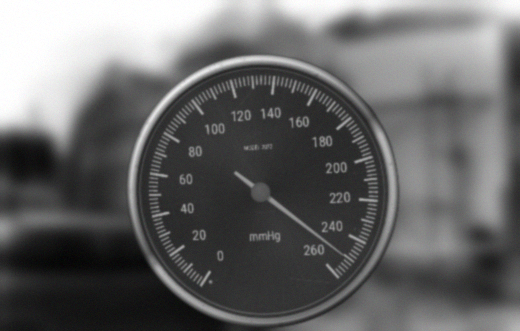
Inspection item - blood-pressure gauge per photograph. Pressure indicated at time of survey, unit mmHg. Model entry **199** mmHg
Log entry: **250** mmHg
